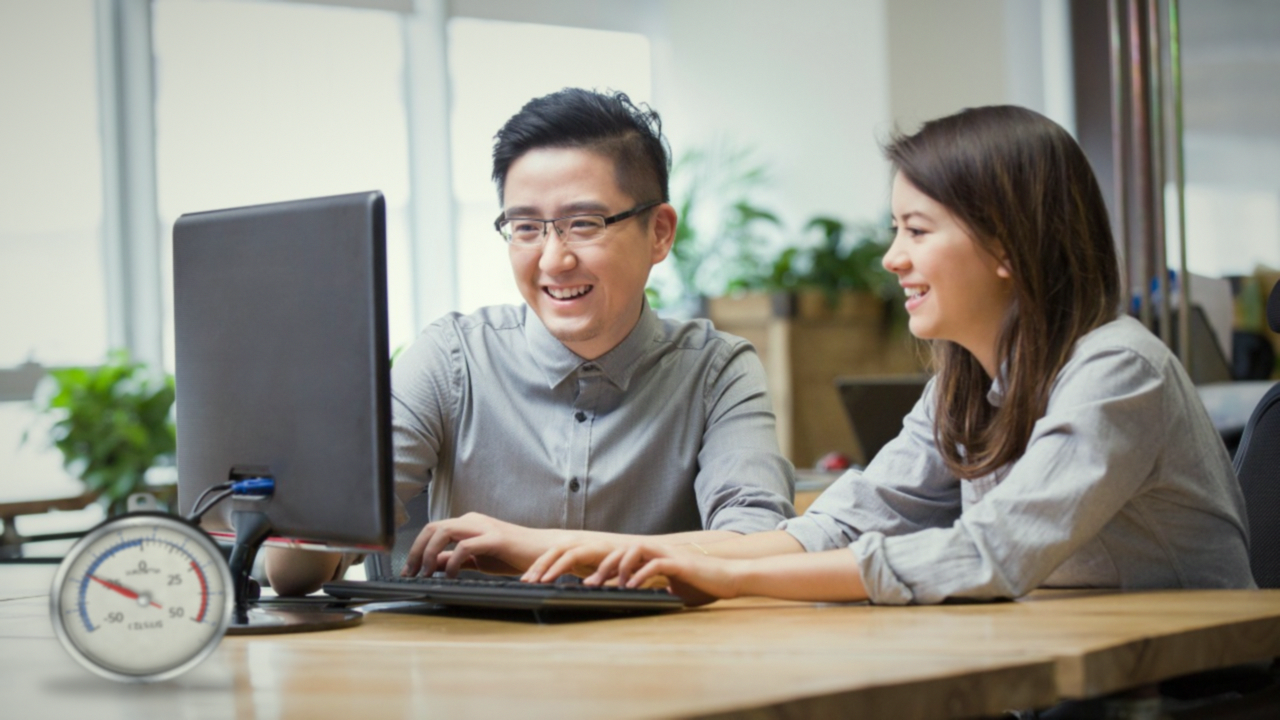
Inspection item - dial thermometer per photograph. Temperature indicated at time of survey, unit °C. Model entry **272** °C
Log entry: **-25** °C
